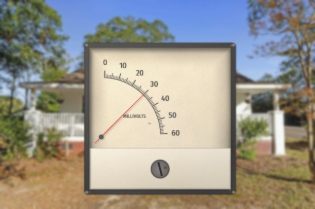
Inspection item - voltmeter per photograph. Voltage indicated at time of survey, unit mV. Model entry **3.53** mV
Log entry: **30** mV
